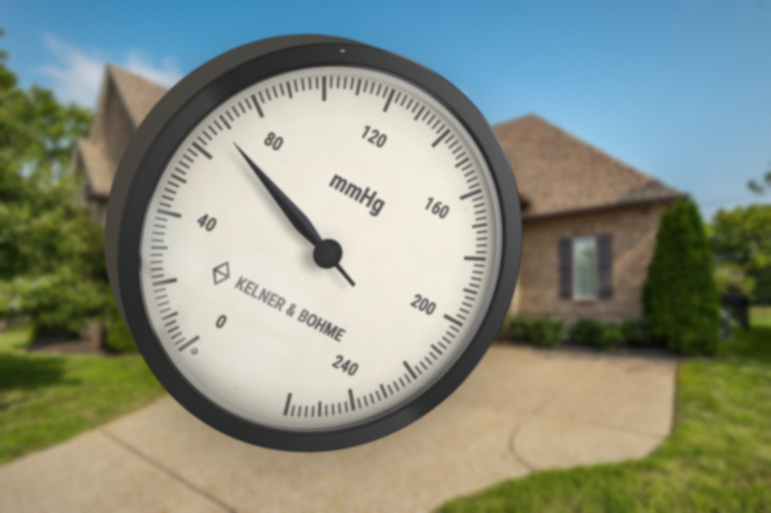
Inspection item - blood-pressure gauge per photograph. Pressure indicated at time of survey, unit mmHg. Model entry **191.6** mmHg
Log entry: **68** mmHg
